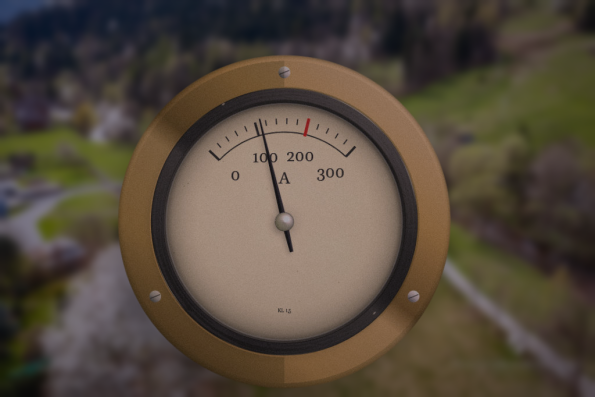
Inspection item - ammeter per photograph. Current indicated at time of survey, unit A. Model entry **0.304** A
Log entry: **110** A
